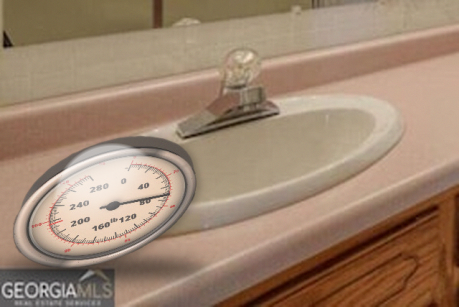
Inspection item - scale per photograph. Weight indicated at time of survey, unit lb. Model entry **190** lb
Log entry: **70** lb
